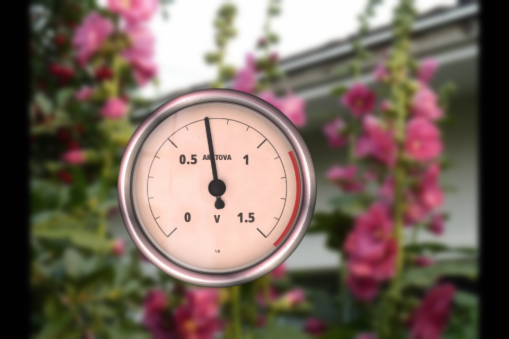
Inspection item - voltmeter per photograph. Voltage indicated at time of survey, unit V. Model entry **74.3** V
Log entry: **0.7** V
